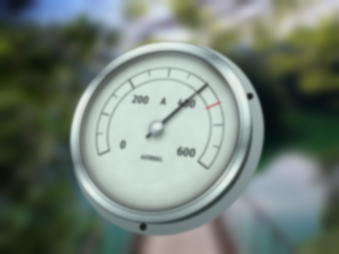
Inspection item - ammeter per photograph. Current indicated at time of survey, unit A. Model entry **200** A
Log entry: **400** A
